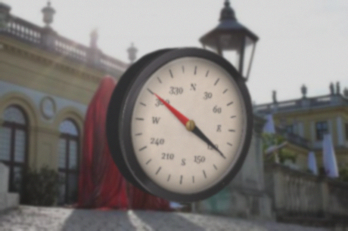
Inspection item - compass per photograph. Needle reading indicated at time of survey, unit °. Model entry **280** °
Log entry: **300** °
